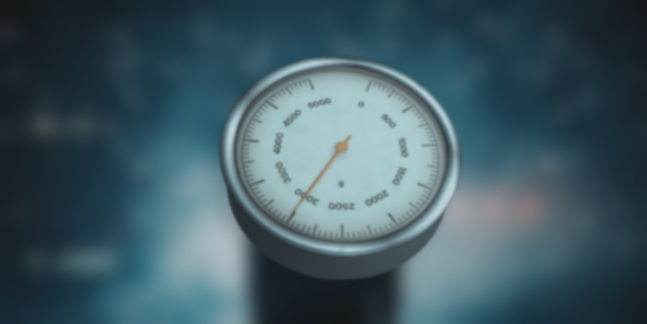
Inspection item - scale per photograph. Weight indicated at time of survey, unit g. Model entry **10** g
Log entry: **3000** g
